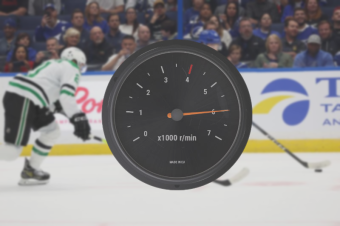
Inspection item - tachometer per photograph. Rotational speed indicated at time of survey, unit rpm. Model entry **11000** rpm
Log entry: **6000** rpm
